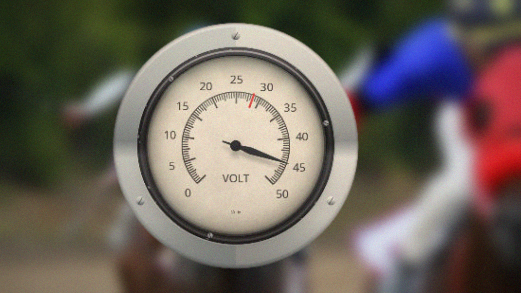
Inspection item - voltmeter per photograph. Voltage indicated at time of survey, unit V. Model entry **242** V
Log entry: **45** V
